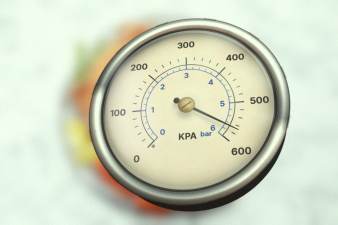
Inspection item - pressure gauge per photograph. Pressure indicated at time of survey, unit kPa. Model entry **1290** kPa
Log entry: **570** kPa
